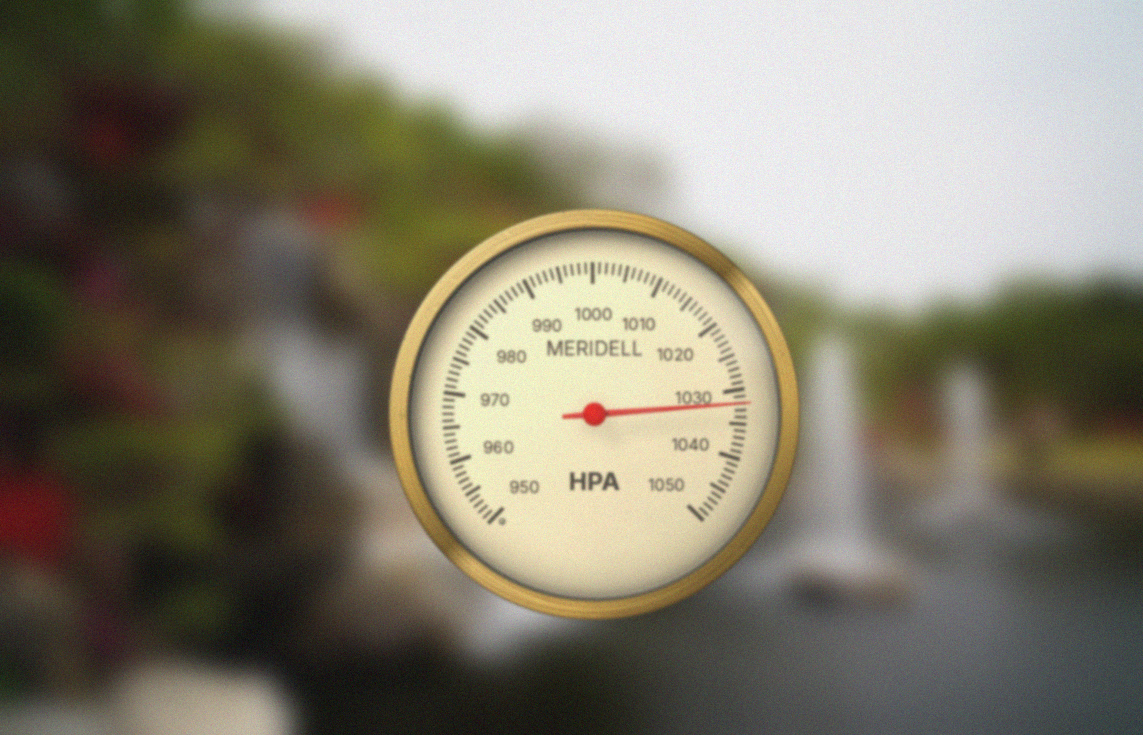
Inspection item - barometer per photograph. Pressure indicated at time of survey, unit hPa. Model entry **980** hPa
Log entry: **1032** hPa
